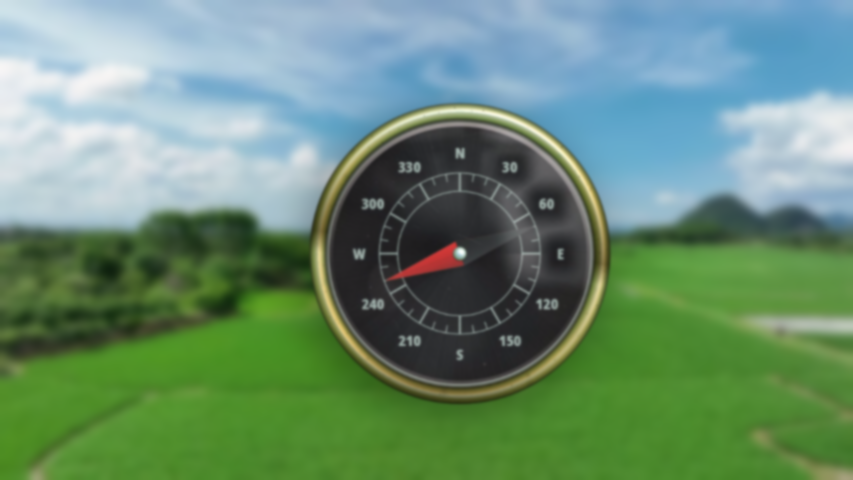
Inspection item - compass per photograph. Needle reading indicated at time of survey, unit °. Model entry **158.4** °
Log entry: **250** °
